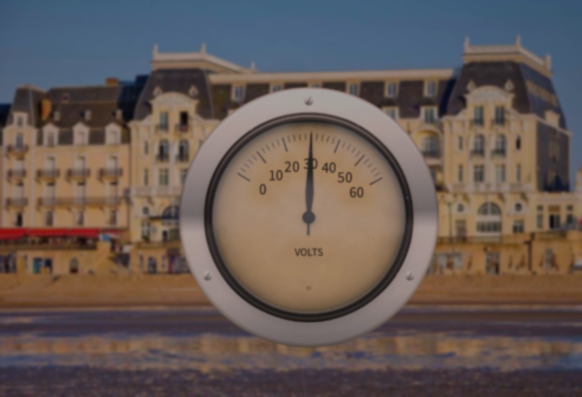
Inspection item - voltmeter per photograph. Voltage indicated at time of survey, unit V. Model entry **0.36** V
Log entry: **30** V
